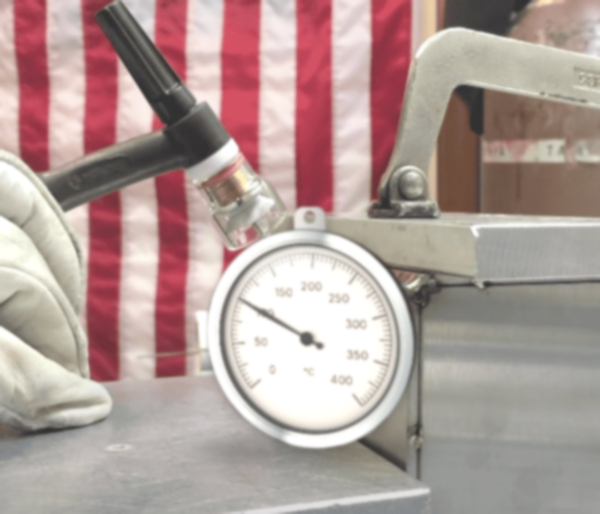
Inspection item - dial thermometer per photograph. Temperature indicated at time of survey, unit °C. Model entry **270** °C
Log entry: **100** °C
